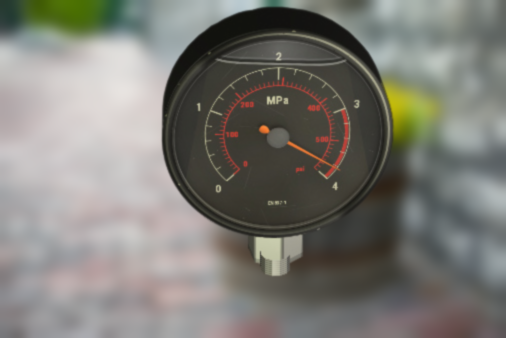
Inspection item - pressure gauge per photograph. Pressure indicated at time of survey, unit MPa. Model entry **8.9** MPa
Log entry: **3.8** MPa
